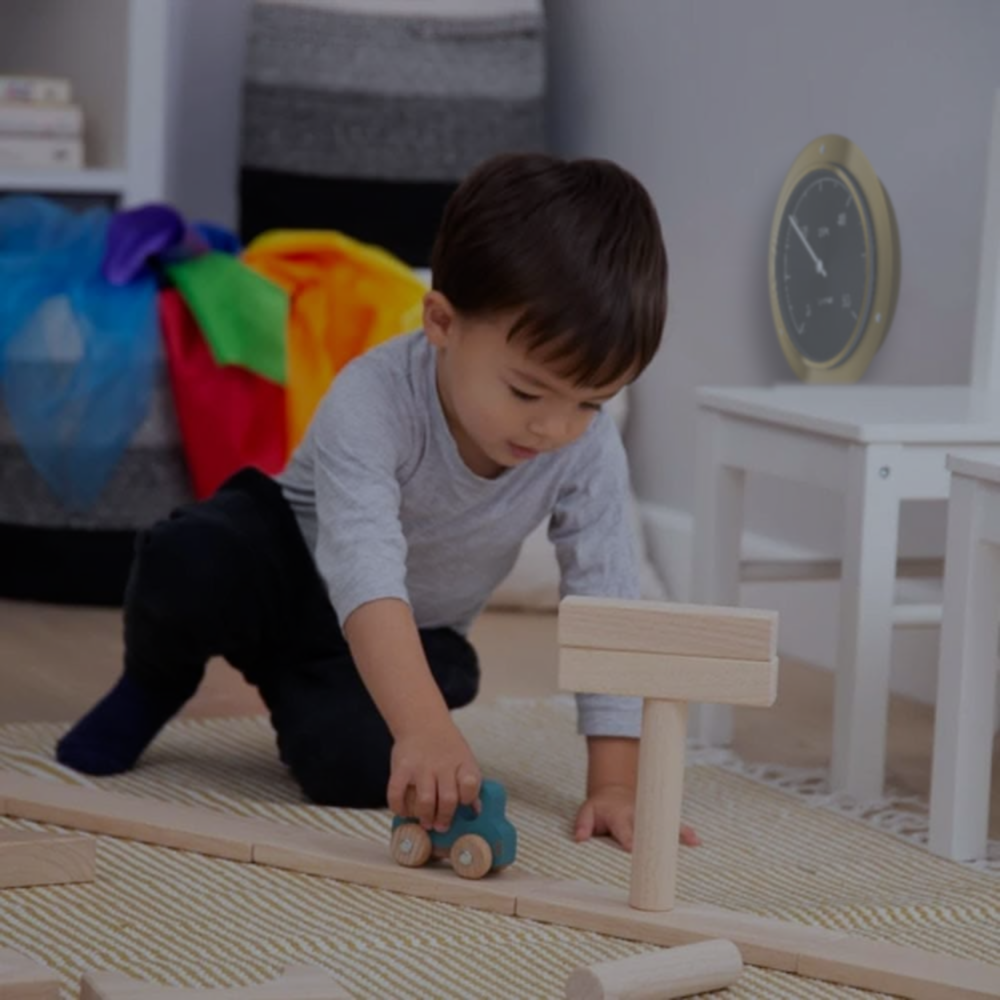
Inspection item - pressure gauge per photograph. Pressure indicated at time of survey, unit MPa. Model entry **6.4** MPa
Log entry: **20** MPa
